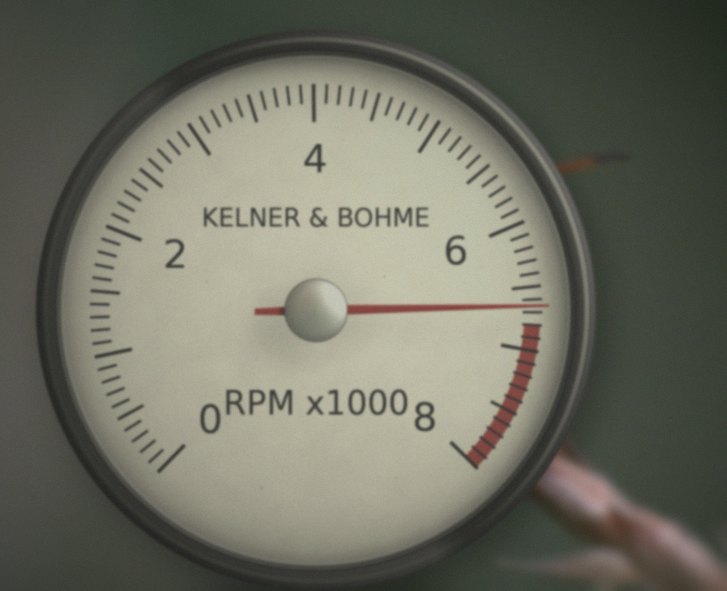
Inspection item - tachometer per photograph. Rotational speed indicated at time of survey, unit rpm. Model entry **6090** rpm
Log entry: **6650** rpm
